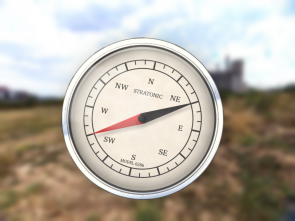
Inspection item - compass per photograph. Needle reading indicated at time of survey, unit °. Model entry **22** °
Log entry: **240** °
